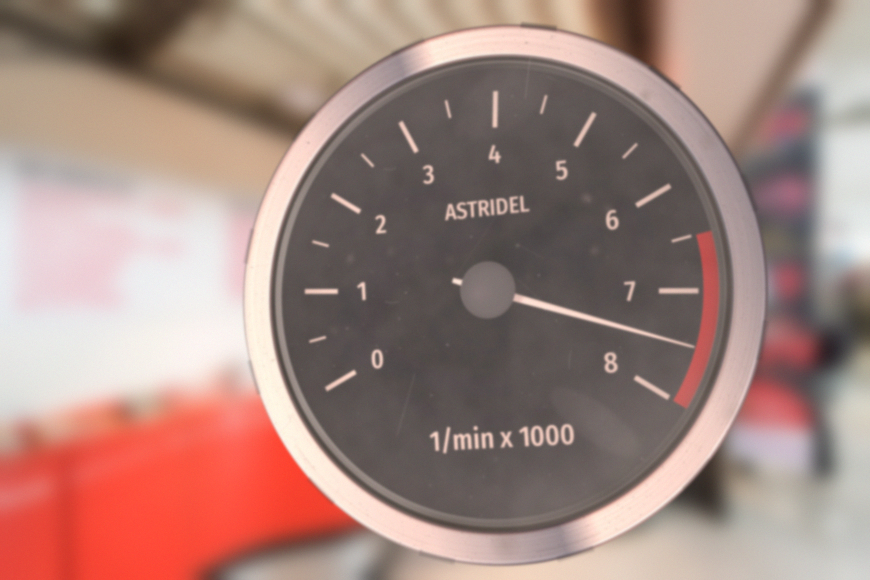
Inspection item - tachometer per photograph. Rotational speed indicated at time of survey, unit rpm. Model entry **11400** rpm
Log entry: **7500** rpm
